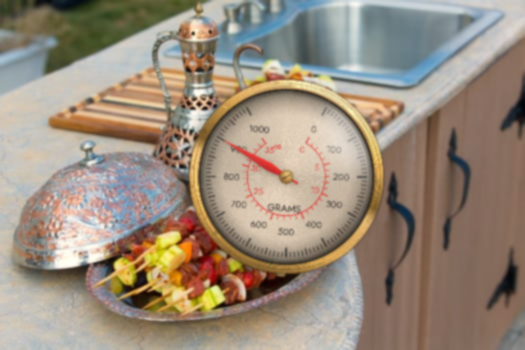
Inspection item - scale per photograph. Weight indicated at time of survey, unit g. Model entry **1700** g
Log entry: **900** g
